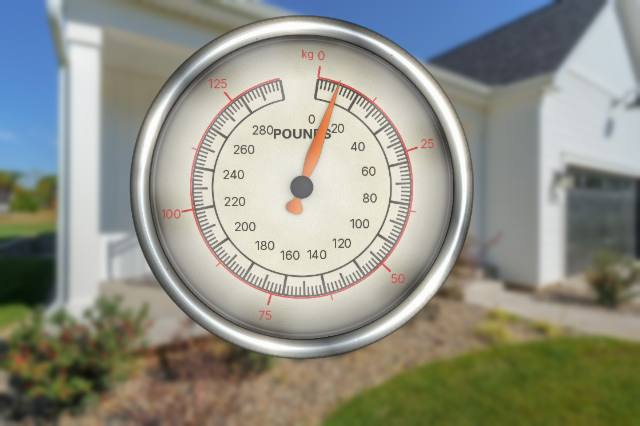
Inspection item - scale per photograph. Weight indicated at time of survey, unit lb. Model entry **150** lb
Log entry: **10** lb
